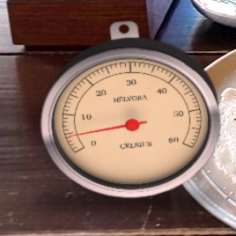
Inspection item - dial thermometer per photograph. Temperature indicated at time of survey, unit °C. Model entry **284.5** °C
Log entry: **5** °C
